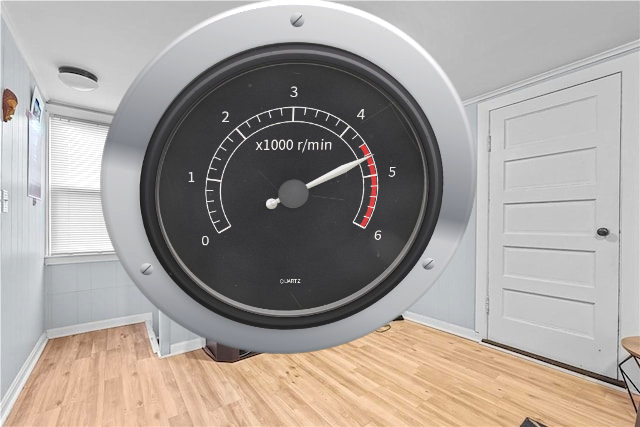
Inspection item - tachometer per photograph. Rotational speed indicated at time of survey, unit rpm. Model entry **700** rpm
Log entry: **4600** rpm
